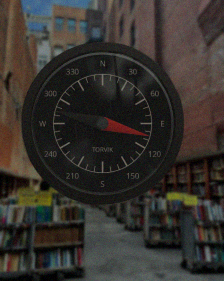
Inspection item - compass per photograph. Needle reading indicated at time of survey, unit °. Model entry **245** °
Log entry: **105** °
